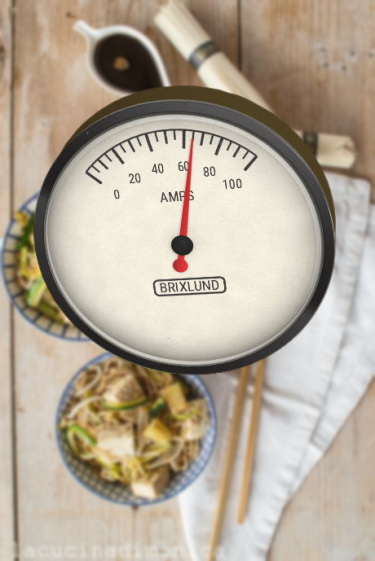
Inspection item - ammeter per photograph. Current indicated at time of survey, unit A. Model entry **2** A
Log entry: **65** A
